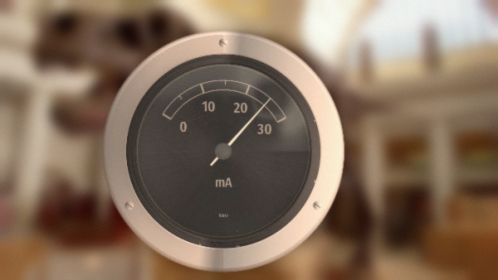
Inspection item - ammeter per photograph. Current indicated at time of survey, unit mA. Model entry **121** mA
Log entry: **25** mA
